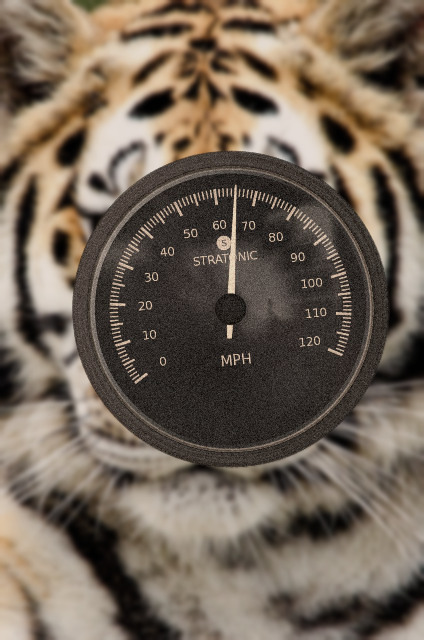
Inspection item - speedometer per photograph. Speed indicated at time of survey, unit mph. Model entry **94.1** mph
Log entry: **65** mph
